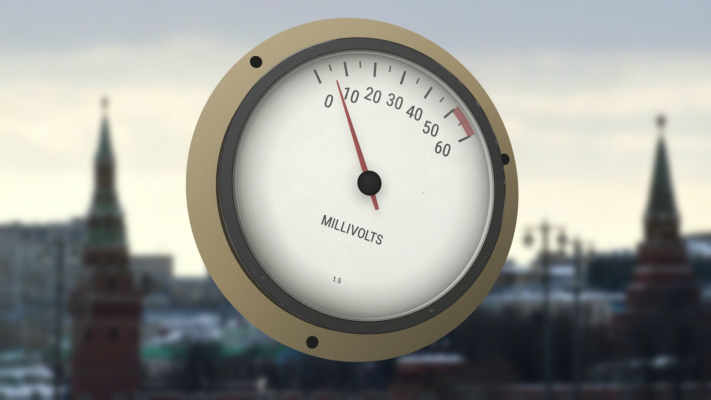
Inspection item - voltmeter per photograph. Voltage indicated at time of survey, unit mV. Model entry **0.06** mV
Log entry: **5** mV
